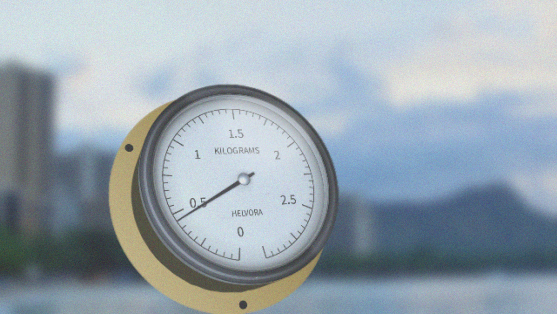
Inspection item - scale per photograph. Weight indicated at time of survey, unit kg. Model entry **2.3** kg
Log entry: **0.45** kg
